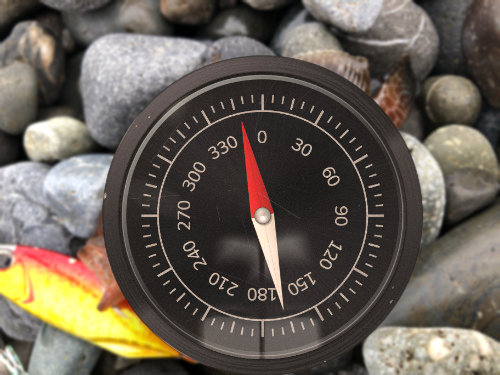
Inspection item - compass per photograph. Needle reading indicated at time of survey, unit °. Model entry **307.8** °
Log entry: **347.5** °
